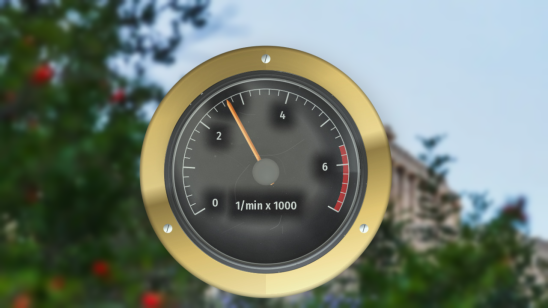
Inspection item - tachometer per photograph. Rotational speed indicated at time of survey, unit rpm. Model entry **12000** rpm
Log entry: **2700** rpm
